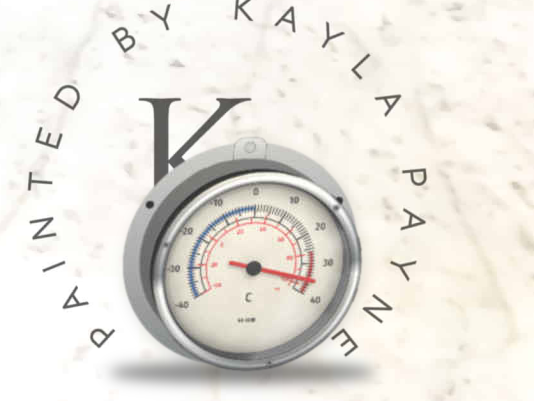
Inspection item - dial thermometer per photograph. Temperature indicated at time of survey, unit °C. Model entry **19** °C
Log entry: **35** °C
